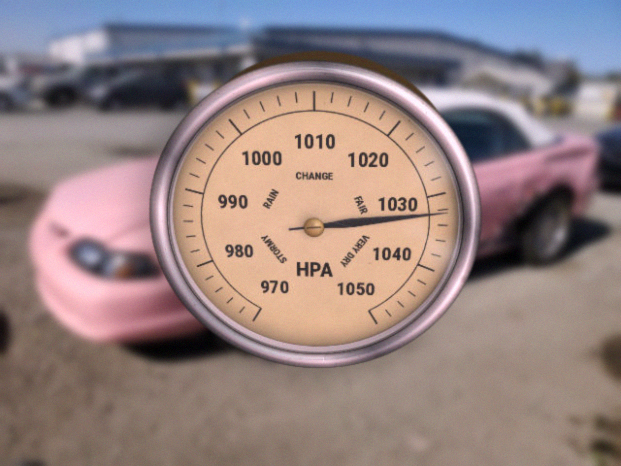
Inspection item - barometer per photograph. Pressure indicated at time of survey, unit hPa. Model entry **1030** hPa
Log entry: **1032** hPa
